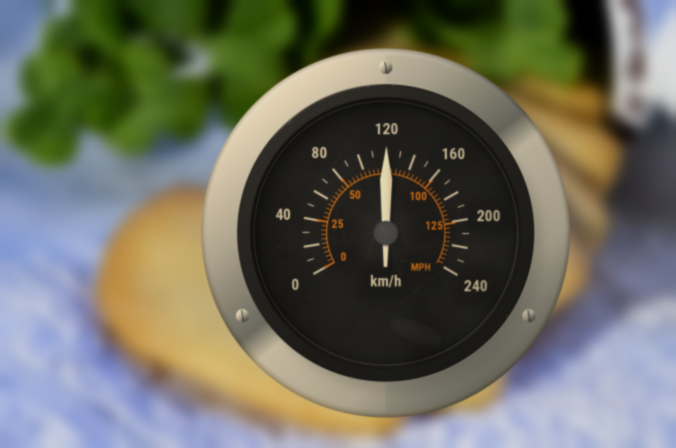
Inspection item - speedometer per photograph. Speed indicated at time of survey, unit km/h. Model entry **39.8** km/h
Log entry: **120** km/h
